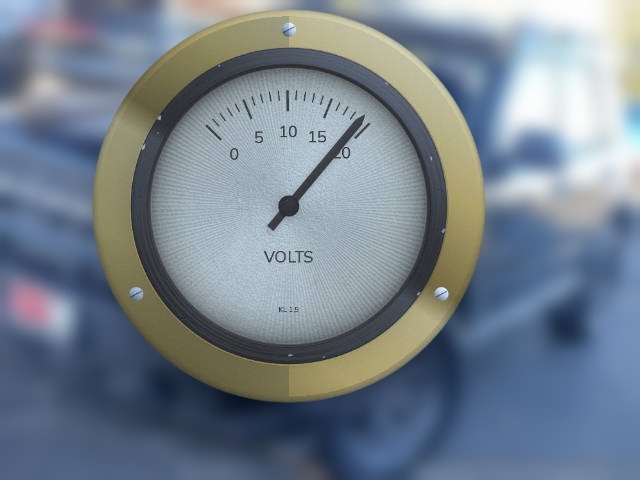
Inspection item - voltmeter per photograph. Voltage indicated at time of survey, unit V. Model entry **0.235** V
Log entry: **19** V
